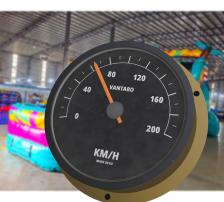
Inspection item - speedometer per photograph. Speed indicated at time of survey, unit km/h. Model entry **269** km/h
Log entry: **65** km/h
